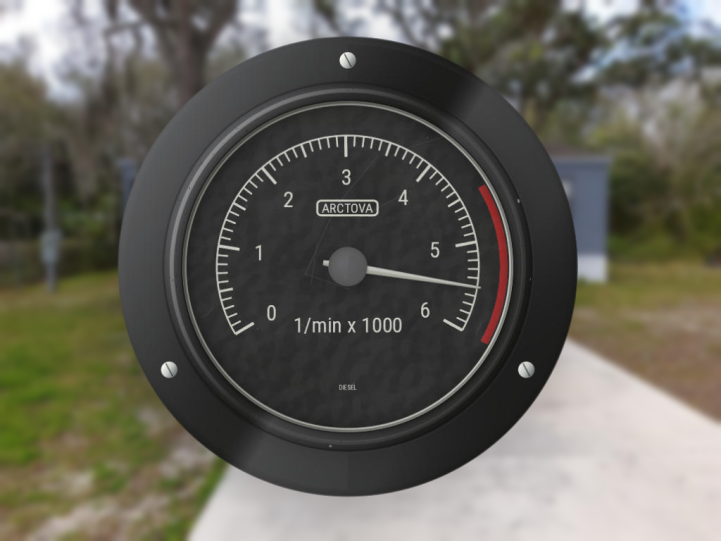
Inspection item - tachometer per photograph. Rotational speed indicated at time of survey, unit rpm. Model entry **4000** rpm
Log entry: **5500** rpm
